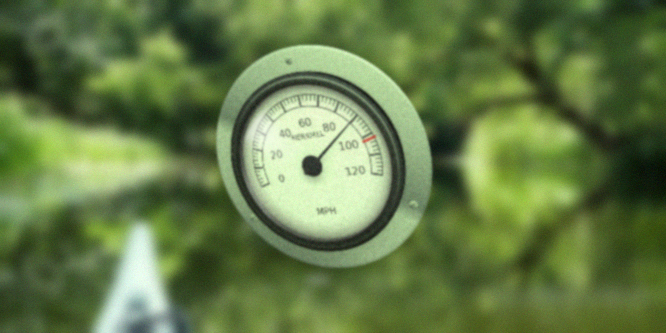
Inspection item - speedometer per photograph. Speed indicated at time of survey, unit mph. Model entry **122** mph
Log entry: **90** mph
